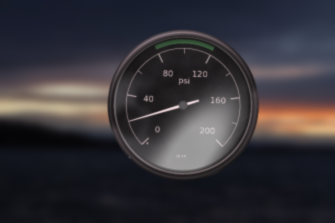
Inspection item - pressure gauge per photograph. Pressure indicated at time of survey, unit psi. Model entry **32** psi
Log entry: **20** psi
